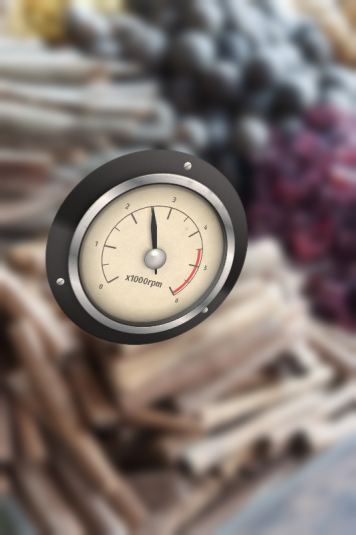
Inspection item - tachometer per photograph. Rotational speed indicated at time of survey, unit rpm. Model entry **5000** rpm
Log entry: **2500** rpm
